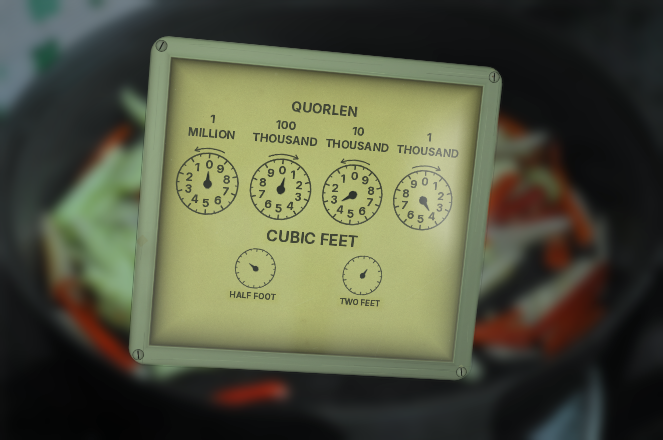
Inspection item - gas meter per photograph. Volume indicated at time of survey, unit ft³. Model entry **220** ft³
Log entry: **3400** ft³
